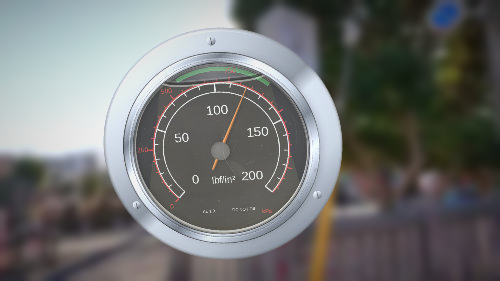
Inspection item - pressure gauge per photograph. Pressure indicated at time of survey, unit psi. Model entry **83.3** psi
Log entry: **120** psi
